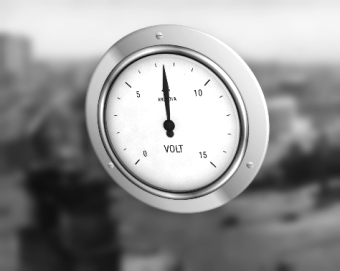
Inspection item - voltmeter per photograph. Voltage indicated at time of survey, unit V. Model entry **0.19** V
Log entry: **7.5** V
